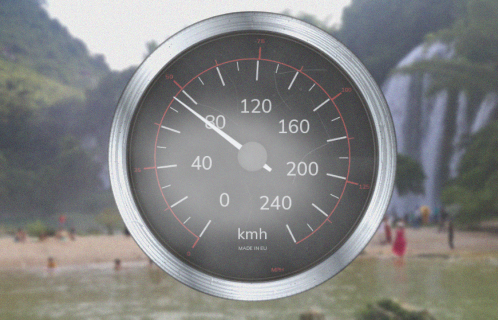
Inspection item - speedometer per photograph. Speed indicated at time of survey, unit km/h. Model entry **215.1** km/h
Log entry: **75** km/h
